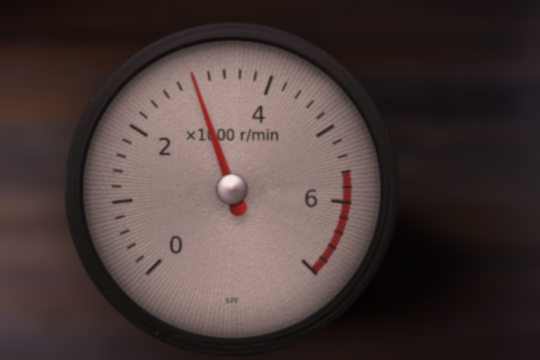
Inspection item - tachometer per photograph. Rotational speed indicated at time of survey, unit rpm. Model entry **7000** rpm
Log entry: **3000** rpm
